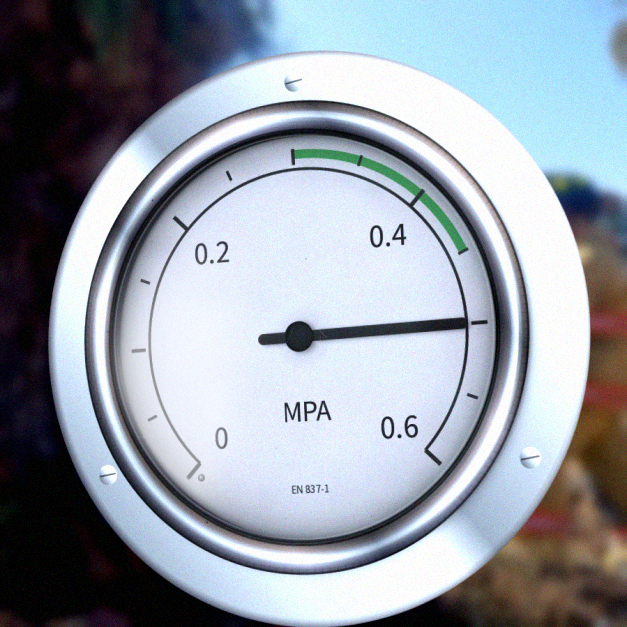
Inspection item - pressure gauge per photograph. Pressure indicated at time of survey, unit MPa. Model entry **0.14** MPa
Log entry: **0.5** MPa
